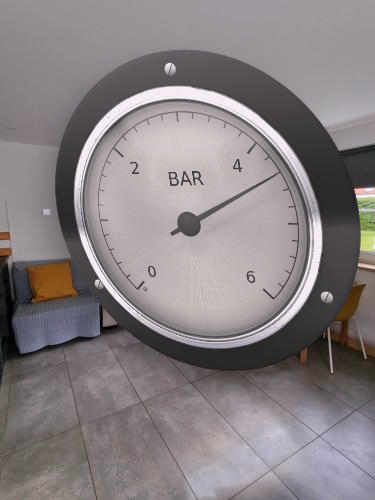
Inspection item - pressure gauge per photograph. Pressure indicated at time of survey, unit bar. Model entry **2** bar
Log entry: **4.4** bar
